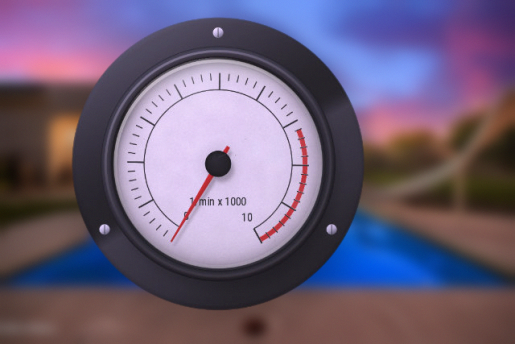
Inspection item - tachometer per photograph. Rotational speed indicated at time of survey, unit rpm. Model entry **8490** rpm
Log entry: **0** rpm
